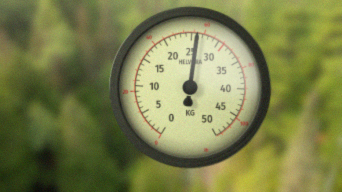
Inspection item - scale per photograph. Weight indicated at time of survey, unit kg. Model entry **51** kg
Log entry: **26** kg
